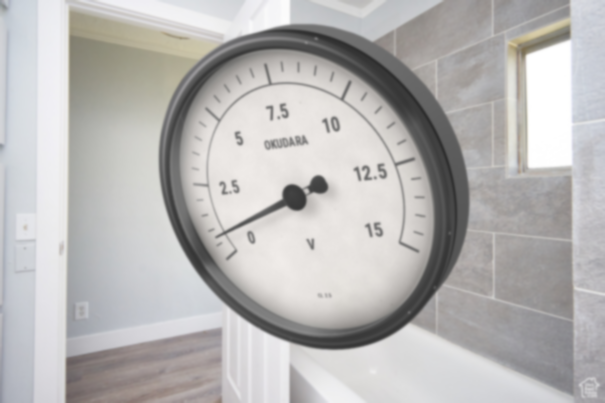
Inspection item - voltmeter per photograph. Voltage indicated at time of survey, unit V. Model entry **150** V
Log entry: **0.75** V
